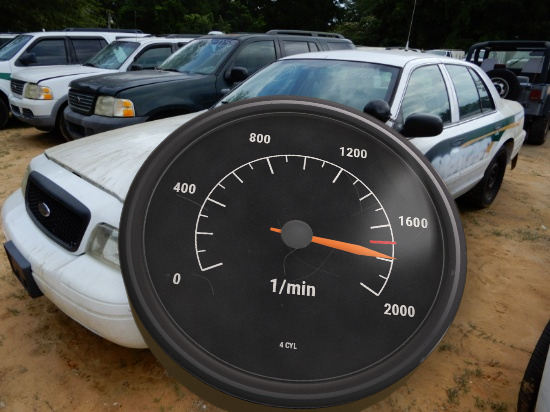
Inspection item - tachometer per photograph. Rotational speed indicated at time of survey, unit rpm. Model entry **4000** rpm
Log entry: **1800** rpm
